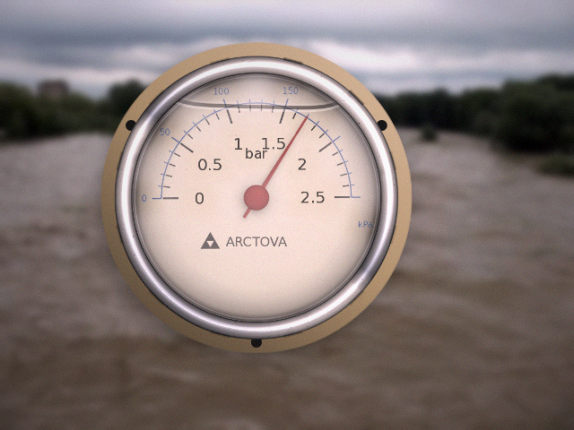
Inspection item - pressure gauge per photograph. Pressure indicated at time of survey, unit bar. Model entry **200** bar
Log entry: **1.7** bar
